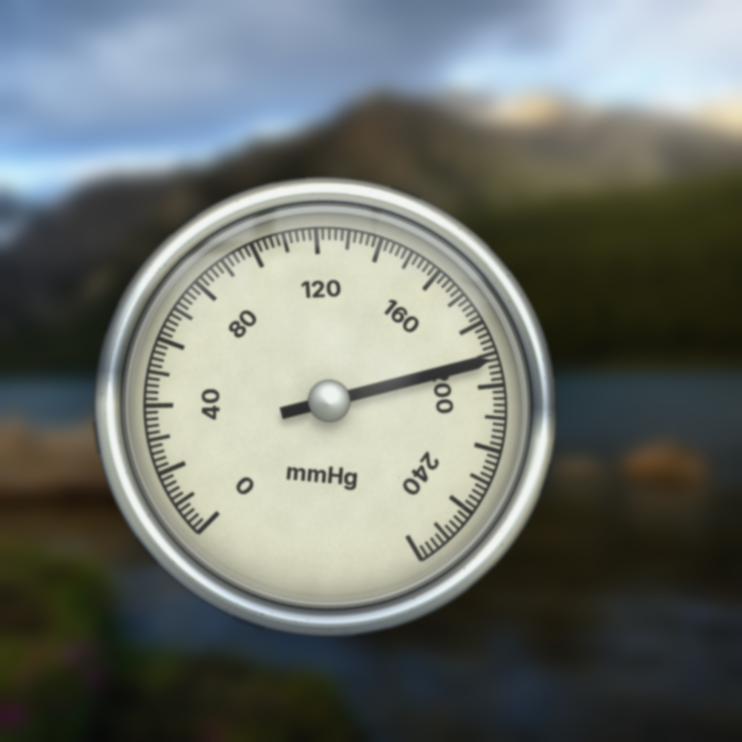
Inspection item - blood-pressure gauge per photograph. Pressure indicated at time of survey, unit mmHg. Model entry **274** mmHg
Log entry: **192** mmHg
